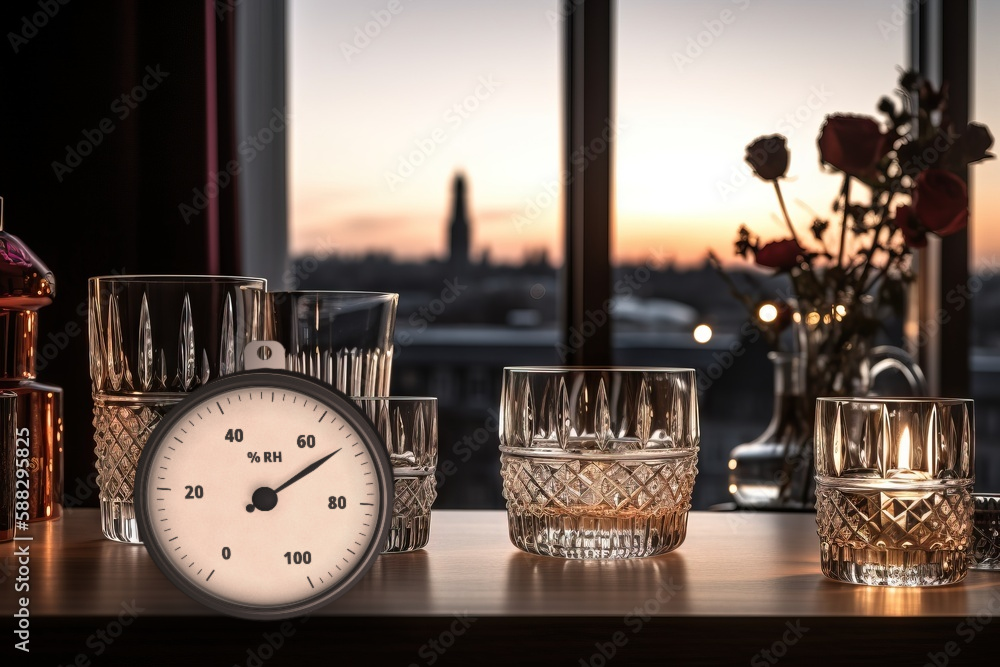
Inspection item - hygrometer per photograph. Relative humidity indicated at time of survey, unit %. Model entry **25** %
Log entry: **67** %
